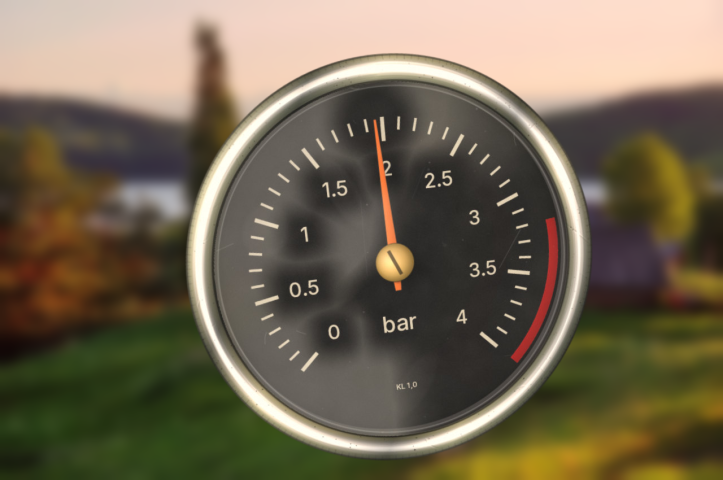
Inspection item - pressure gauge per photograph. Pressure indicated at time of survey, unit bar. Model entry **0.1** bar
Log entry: **1.95** bar
